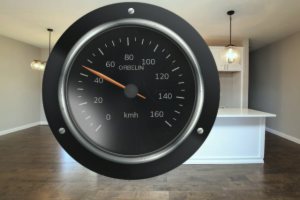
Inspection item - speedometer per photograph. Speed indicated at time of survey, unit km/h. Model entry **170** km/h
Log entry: **45** km/h
